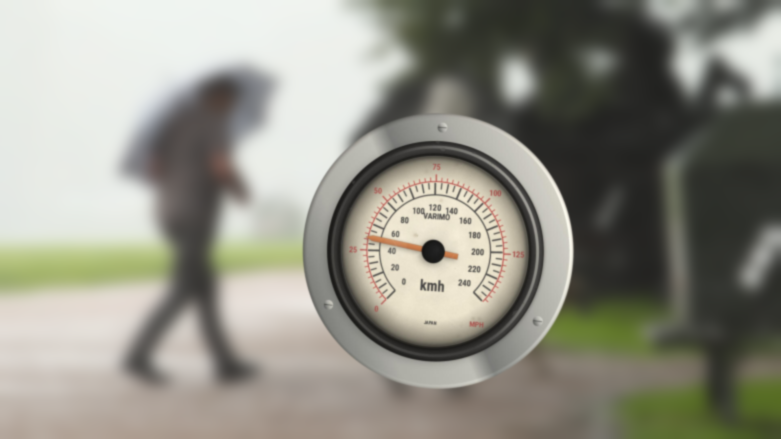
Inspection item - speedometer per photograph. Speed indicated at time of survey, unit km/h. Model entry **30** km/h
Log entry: **50** km/h
